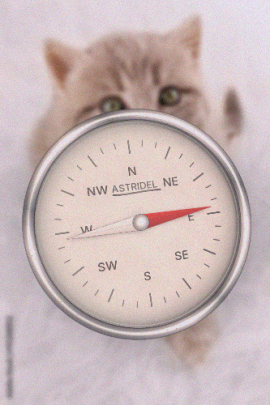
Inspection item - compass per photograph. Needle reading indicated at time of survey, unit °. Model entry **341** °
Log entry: **85** °
